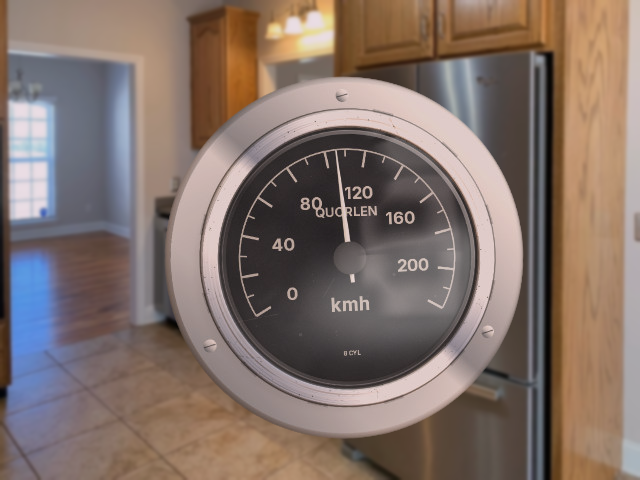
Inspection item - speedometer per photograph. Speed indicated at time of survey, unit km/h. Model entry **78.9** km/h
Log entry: **105** km/h
